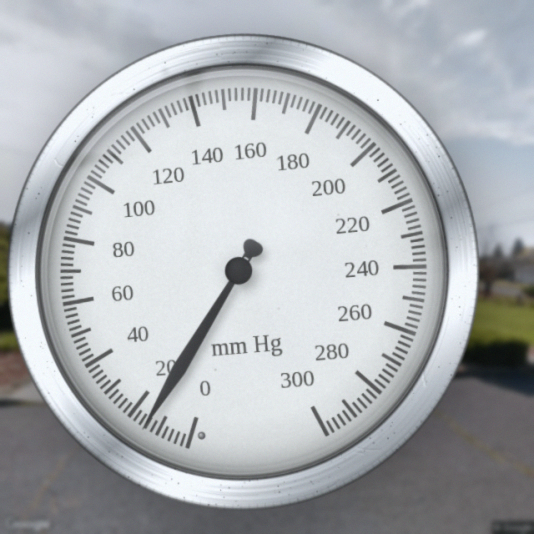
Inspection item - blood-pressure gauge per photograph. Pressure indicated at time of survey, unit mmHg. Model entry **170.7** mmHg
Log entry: **14** mmHg
